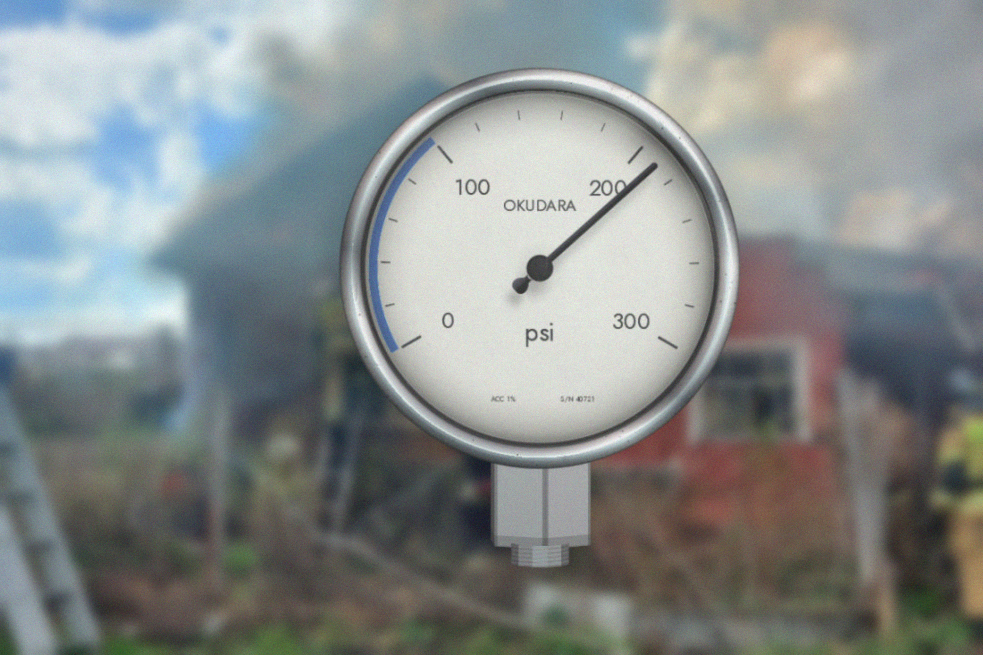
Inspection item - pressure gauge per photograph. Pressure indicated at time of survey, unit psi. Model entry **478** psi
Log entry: **210** psi
